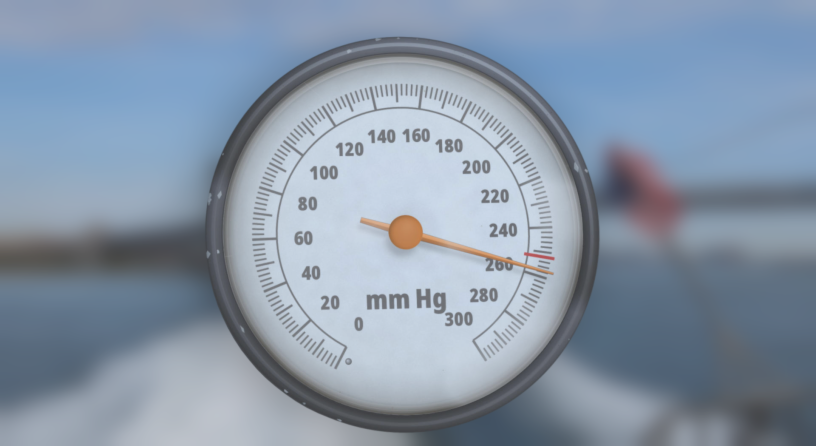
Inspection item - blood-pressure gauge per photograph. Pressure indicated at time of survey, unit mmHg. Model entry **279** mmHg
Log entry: **258** mmHg
